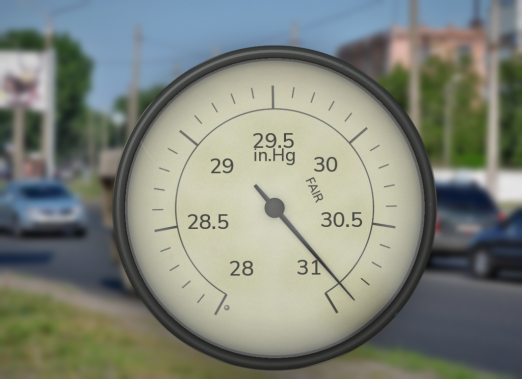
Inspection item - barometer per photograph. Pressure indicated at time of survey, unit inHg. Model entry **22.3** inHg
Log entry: **30.9** inHg
